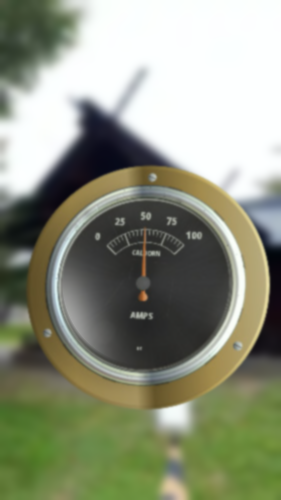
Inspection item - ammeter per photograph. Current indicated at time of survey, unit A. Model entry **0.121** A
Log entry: **50** A
